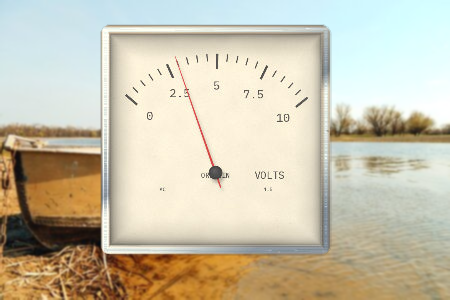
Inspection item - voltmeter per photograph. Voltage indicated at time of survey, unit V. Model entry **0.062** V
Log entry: **3** V
